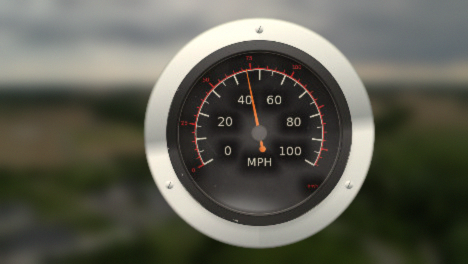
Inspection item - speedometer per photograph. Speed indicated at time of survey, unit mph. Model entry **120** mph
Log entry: **45** mph
